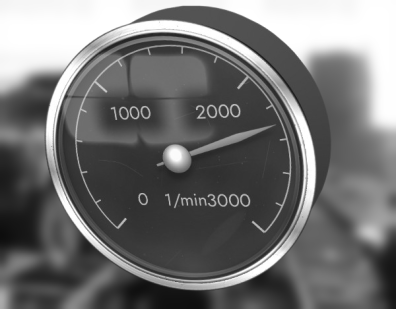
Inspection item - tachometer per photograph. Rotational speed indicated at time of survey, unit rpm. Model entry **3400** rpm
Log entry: **2300** rpm
